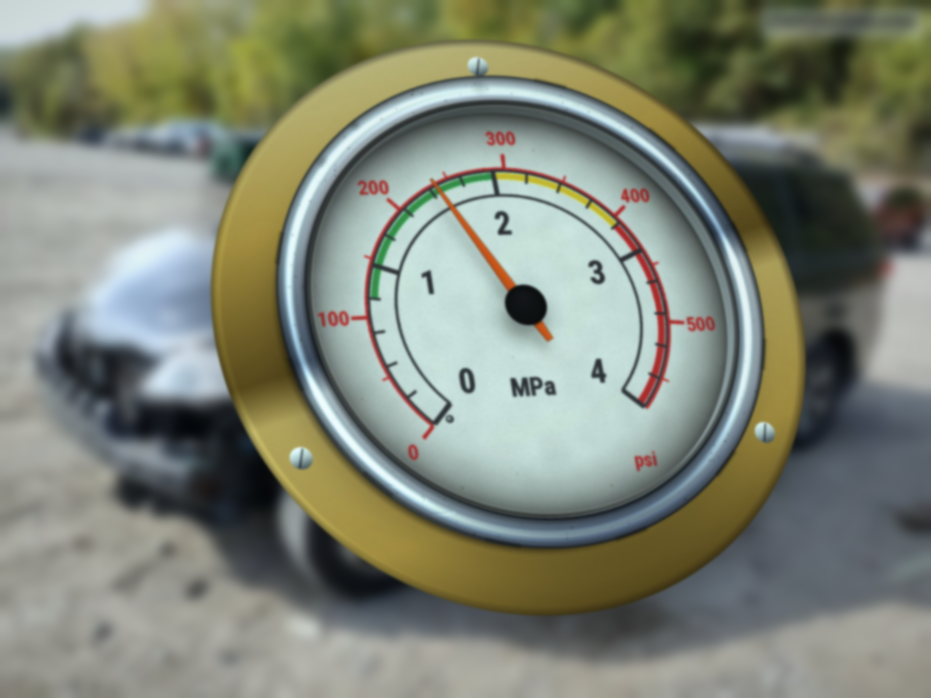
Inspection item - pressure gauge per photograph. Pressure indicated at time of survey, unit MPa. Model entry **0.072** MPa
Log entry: **1.6** MPa
